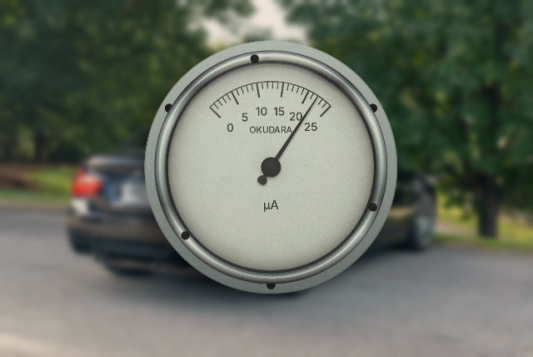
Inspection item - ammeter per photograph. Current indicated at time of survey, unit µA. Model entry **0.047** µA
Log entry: **22** µA
